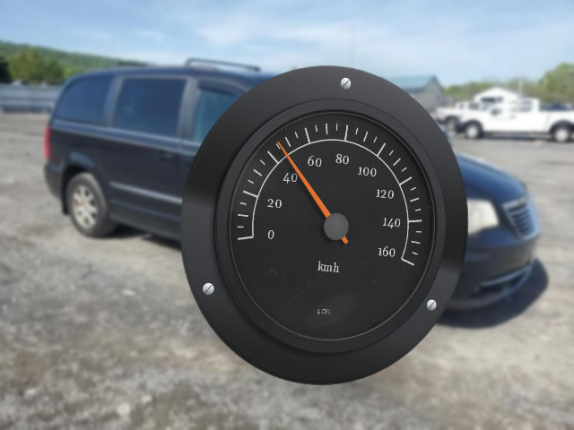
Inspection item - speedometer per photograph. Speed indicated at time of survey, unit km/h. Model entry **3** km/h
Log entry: **45** km/h
